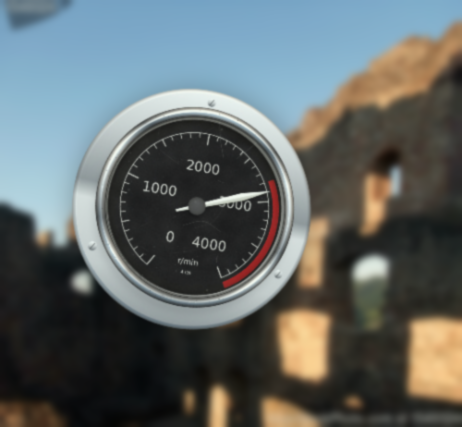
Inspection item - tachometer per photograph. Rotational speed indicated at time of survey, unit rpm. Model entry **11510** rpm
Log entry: **2900** rpm
